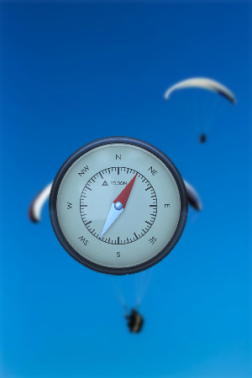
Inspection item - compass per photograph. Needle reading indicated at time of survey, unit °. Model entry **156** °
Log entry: **30** °
